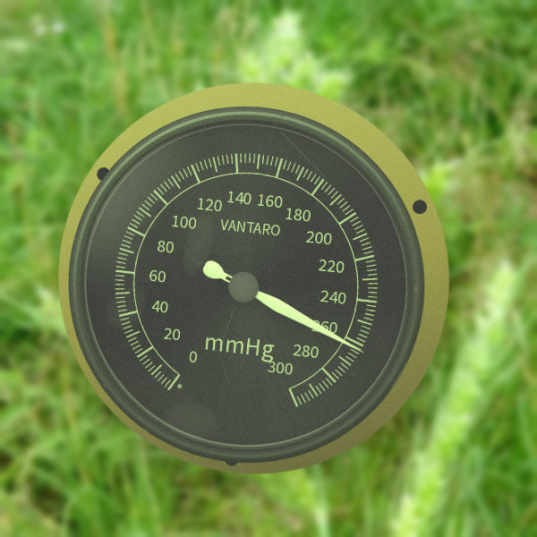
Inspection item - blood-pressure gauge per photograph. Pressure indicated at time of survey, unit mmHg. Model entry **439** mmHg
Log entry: **262** mmHg
